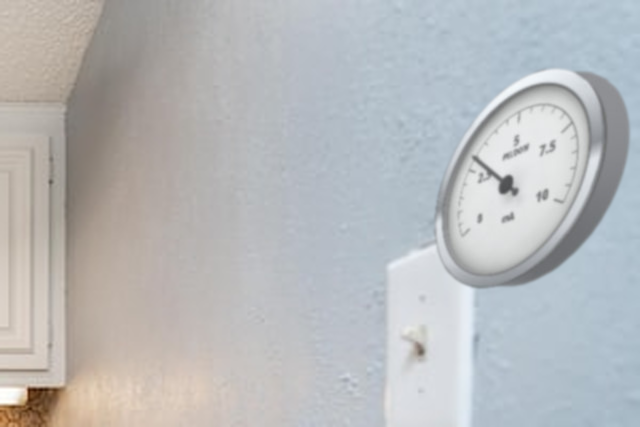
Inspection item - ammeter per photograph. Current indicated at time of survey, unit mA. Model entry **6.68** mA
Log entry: **3** mA
